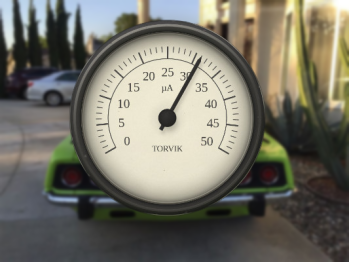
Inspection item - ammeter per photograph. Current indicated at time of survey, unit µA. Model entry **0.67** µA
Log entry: **31** µA
